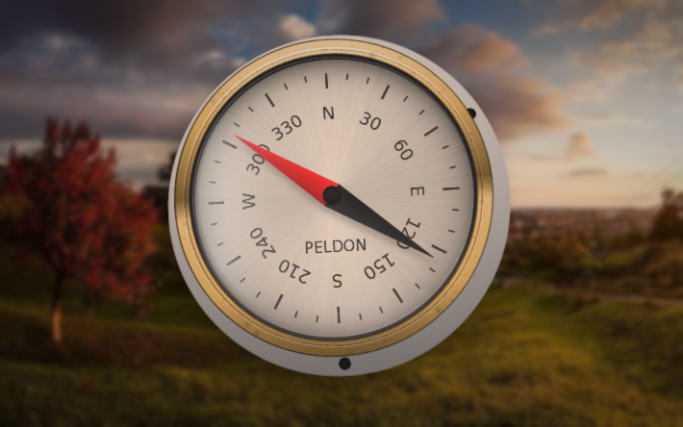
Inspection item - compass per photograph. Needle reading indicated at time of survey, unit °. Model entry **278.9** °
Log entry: **305** °
